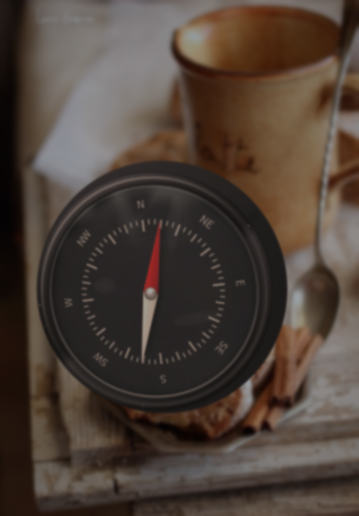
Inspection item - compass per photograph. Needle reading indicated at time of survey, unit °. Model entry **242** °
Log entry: **15** °
